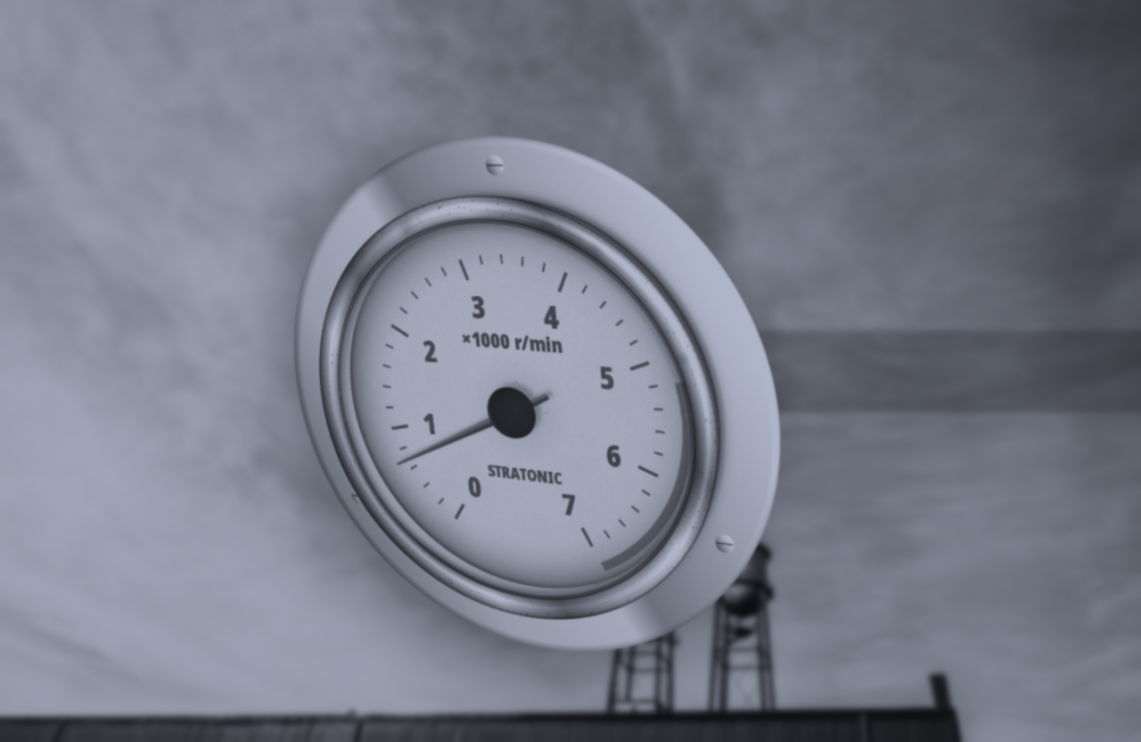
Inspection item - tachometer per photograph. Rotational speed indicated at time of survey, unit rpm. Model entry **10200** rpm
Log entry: **700** rpm
